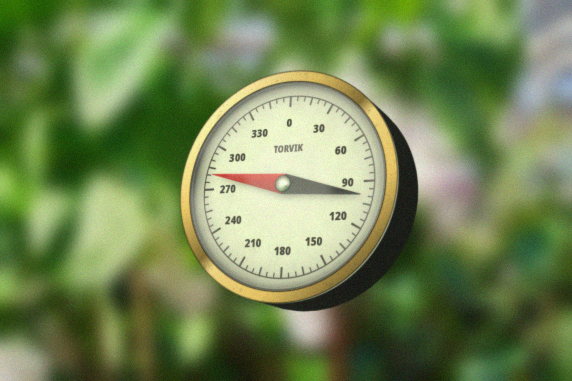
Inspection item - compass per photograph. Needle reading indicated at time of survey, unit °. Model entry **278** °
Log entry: **280** °
